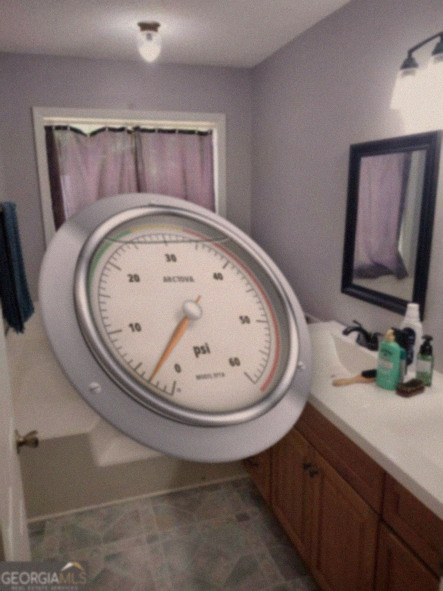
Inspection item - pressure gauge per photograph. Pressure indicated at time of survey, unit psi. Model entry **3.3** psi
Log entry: **3** psi
